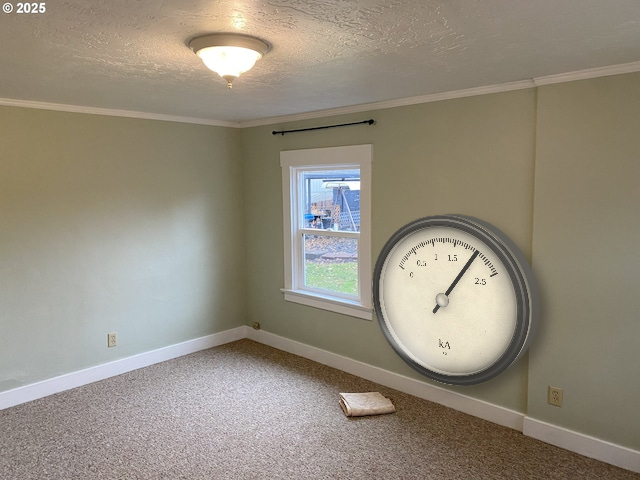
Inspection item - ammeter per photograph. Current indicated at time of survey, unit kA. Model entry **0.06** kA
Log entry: **2** kA
